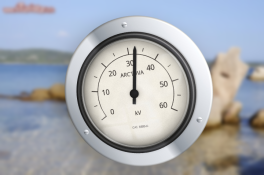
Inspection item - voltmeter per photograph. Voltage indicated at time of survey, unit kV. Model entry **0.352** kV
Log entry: **32.5** kV
